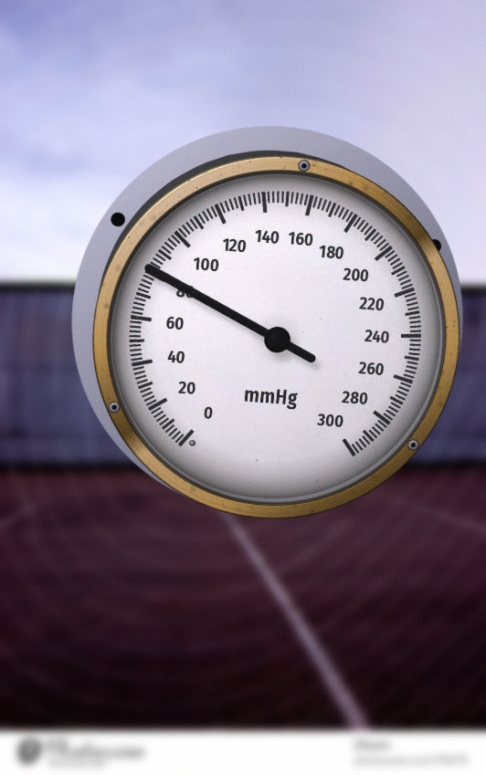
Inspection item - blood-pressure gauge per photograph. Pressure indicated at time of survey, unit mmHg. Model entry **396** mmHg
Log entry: **82** mmHg
